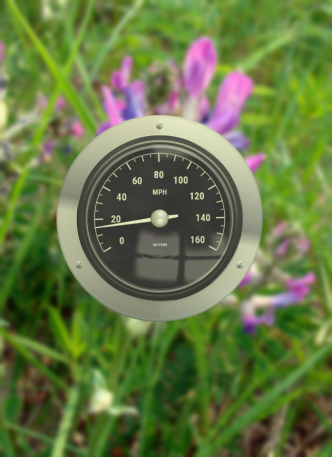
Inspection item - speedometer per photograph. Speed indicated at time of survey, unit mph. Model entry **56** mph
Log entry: **15** mph
